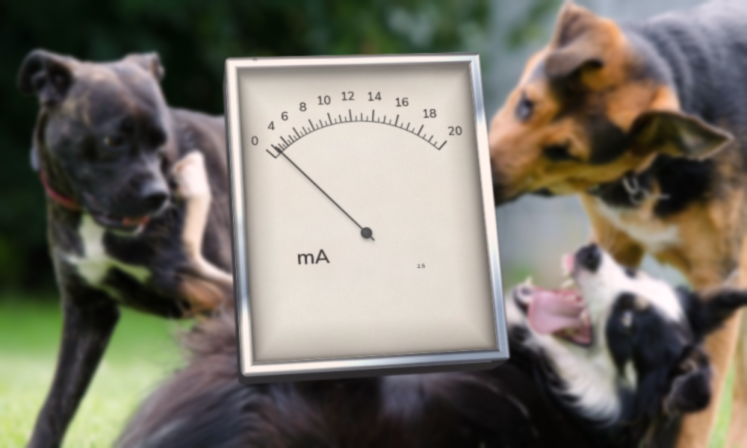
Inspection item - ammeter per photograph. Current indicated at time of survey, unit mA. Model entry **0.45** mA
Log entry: **2** mA
